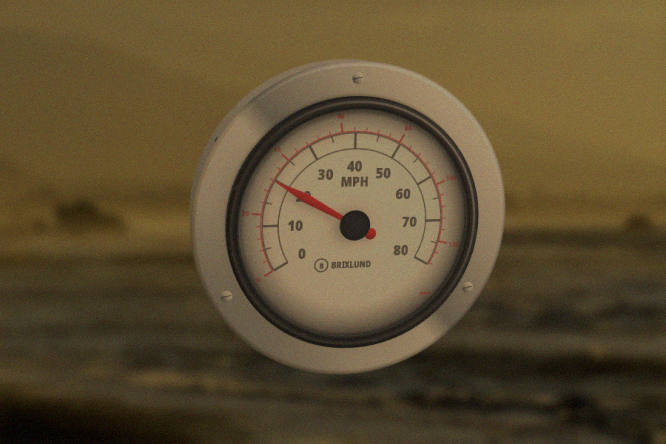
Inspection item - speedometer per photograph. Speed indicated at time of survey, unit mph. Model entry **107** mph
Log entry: **20** mph
